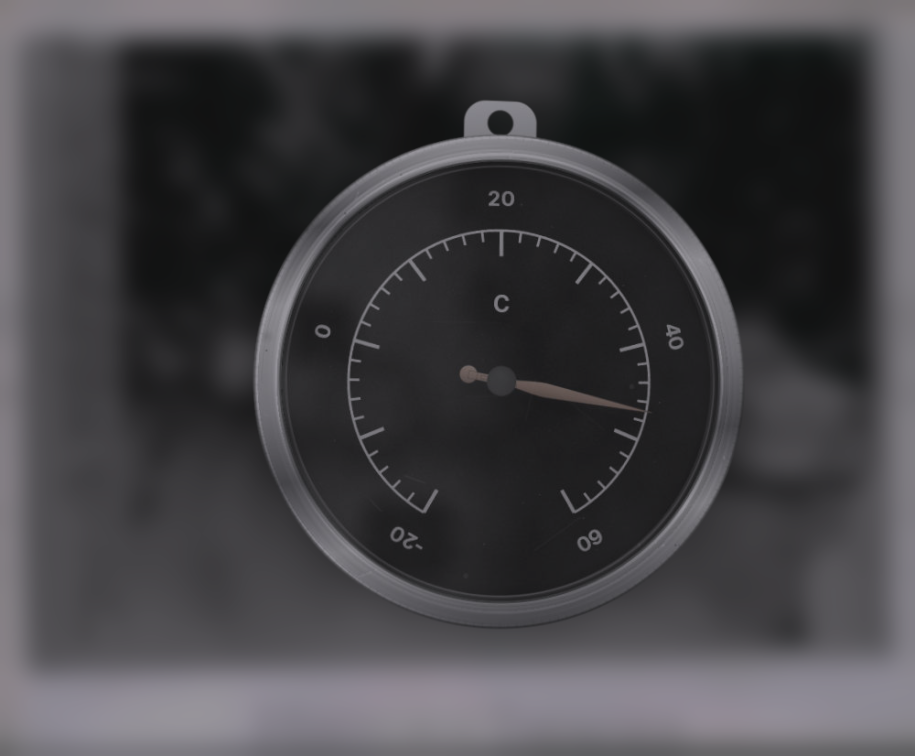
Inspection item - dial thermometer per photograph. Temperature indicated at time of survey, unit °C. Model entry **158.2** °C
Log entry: **47** °C
